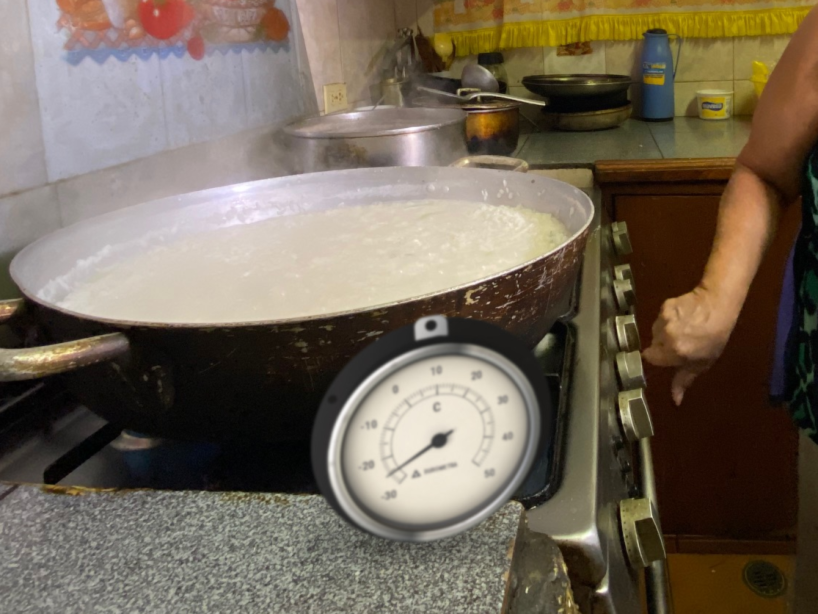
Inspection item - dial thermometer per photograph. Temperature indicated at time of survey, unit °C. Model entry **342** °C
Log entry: **-25** °C
